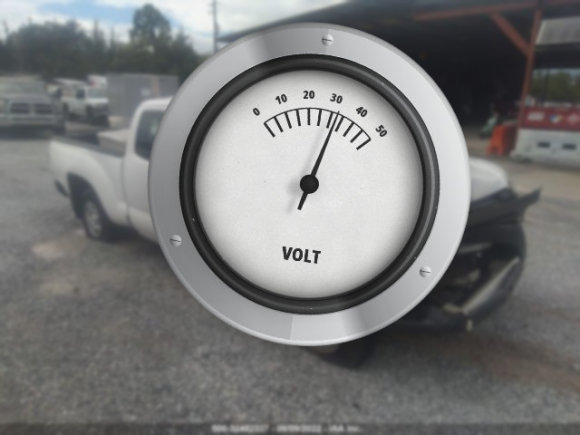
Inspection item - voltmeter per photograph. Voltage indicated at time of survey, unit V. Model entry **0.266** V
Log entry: **32.5** V
